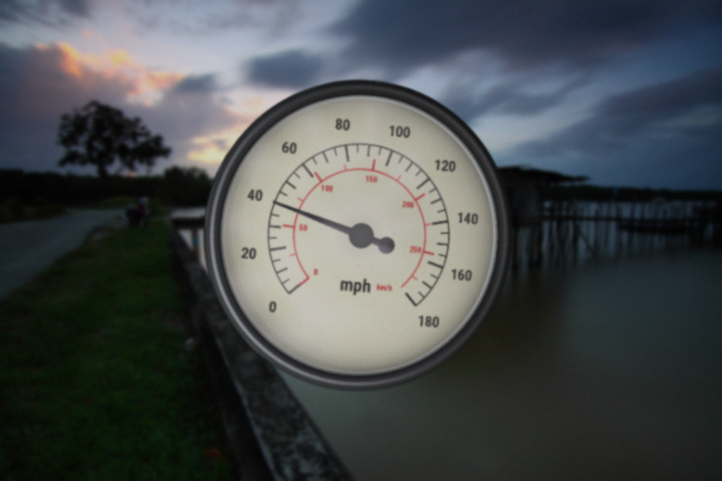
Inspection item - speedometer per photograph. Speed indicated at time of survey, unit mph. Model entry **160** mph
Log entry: **40** mph
